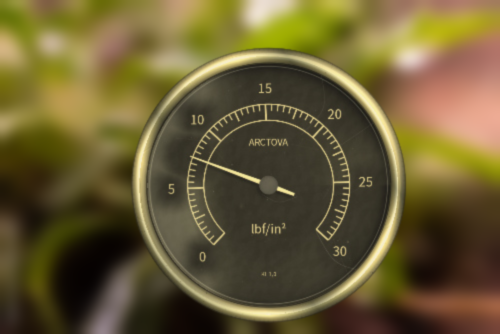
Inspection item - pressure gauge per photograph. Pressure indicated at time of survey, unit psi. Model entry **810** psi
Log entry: **7.5** psi
